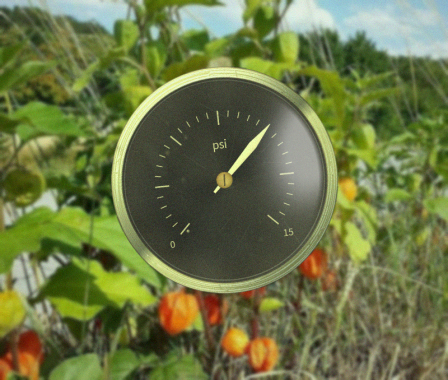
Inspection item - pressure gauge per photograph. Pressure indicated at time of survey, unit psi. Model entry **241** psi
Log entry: **10** psi
